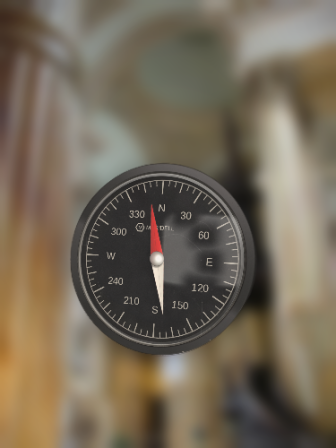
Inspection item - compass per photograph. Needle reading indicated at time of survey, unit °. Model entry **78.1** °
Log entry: **350** °
